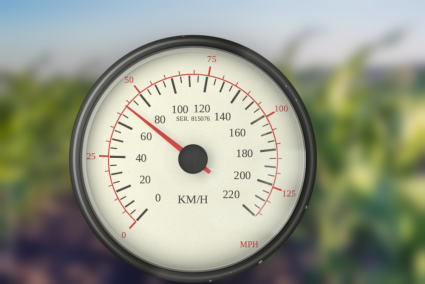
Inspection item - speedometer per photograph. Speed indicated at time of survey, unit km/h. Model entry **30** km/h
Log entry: **70** km/h
